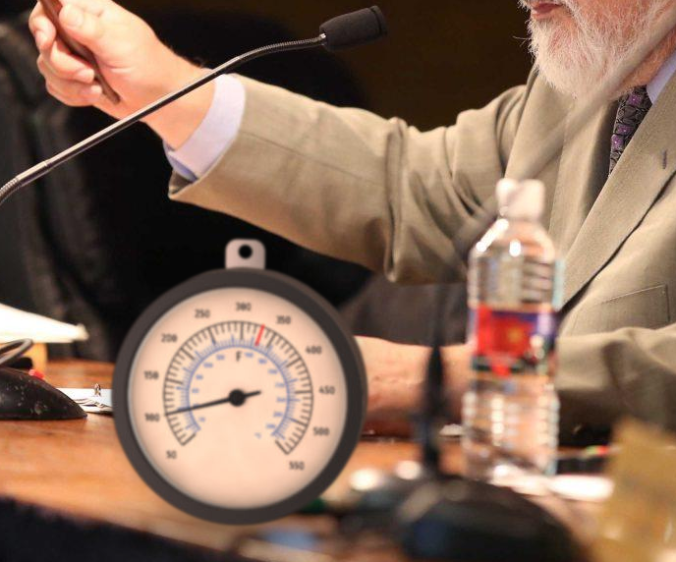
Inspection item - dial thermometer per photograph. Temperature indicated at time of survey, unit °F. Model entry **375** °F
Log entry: **100** °F
